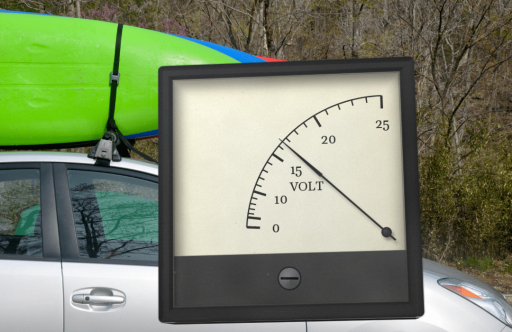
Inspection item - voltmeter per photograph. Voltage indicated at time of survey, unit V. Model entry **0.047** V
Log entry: **16.5** V
